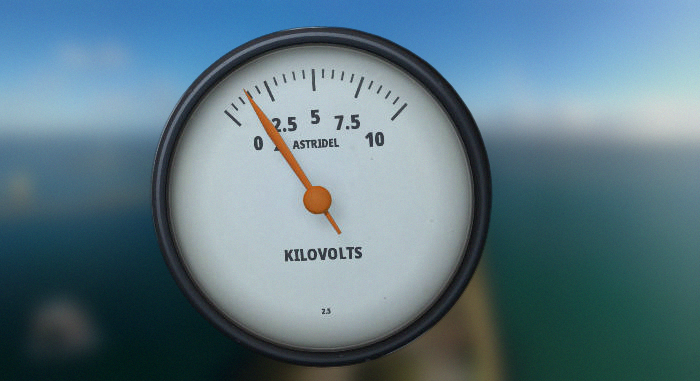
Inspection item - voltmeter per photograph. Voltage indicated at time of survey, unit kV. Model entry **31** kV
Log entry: **1.5** kV
